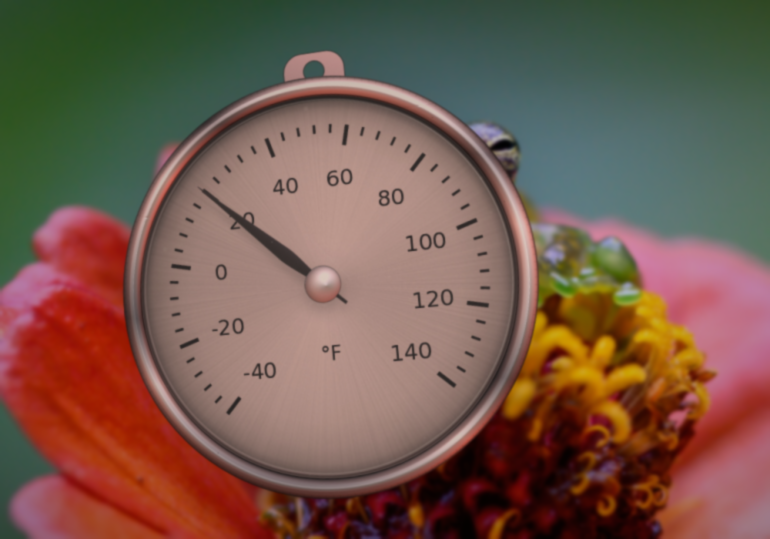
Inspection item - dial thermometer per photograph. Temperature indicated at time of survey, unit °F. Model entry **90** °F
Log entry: **20** °F
